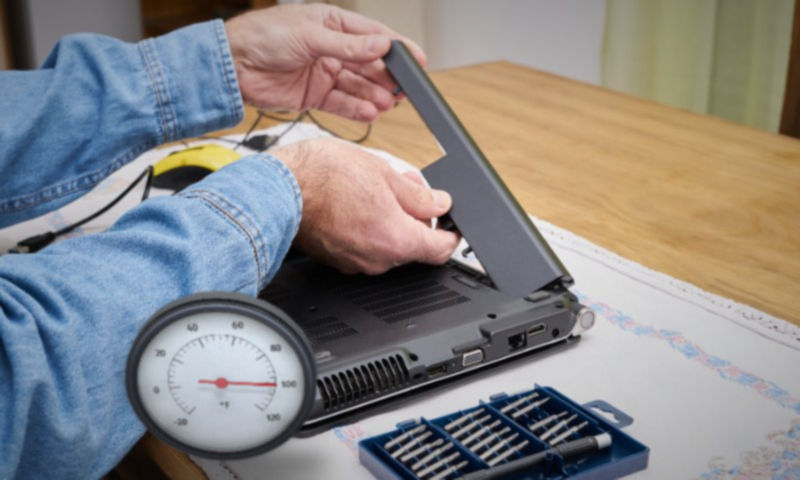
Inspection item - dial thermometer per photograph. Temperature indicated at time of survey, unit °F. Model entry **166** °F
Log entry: **100** °F
